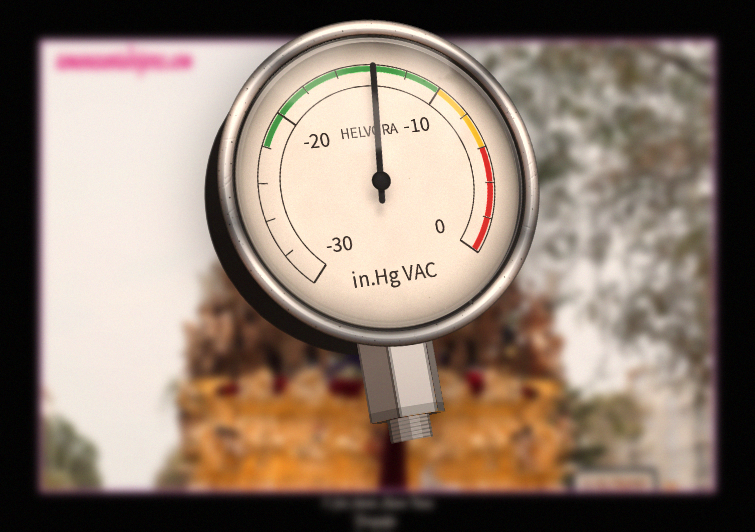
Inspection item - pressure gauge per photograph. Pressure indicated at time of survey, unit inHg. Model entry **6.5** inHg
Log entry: **-14** inHg
